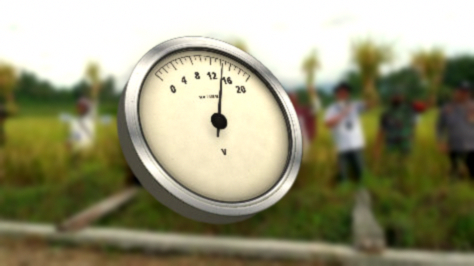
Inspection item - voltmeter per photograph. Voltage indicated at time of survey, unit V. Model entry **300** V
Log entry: **14** V
